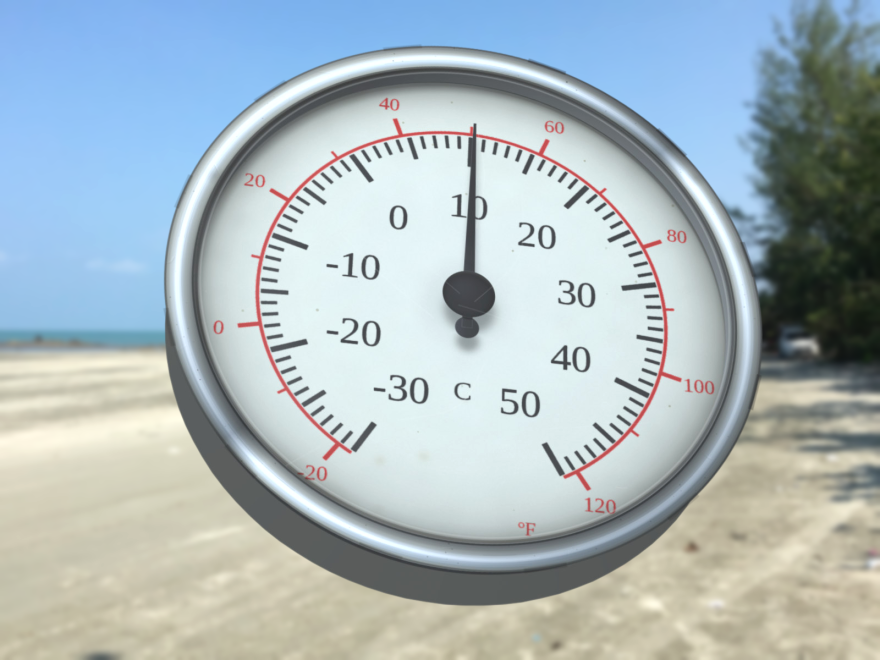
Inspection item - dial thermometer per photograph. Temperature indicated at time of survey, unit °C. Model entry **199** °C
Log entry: **10** °C
